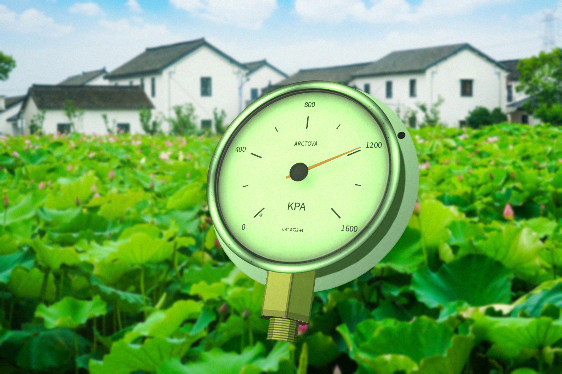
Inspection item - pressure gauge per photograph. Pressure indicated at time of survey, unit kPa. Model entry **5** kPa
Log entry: **1200** kPa
